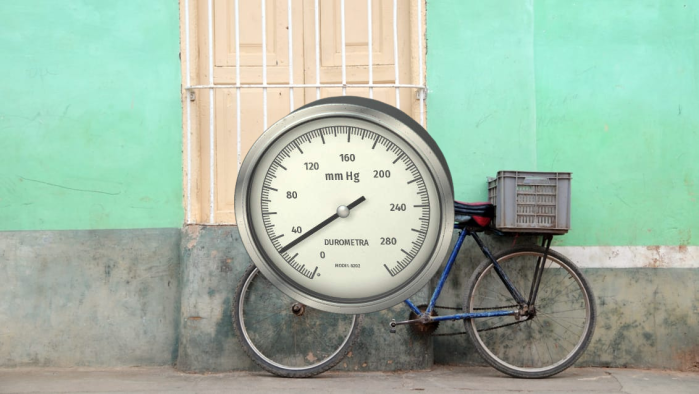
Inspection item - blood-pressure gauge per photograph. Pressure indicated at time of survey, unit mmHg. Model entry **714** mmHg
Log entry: **30** mmHg
